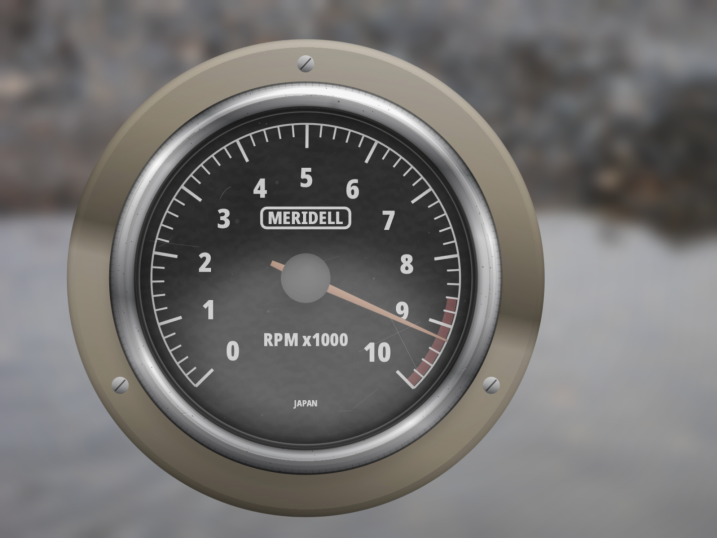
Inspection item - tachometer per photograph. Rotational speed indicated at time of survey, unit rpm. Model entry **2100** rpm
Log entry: **9200** rpm
